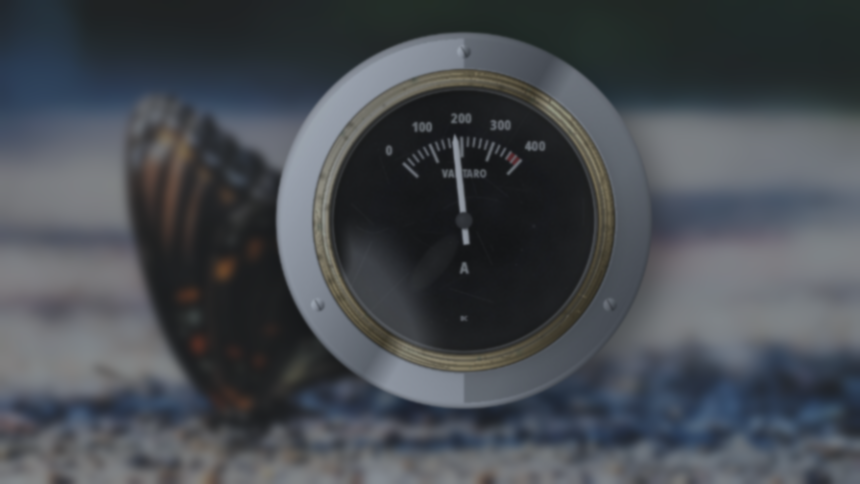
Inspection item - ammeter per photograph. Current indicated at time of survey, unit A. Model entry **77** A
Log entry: **180** A
